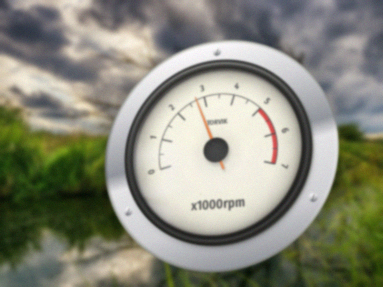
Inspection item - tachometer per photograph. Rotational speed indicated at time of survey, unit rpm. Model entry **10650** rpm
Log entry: **2750** rpm
